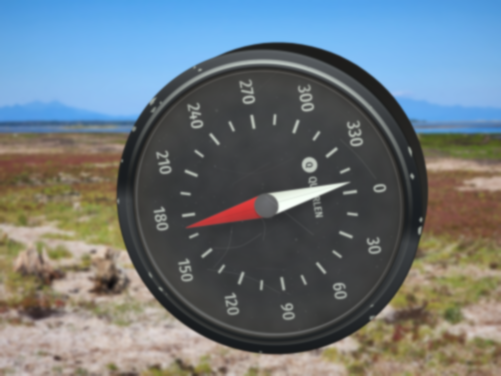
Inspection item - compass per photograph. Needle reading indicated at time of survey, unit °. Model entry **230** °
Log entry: **172.5** °
